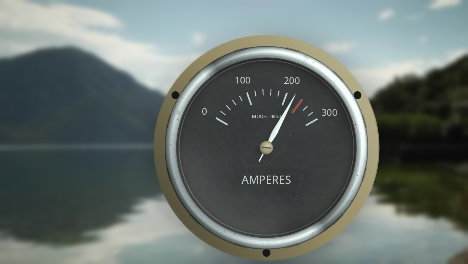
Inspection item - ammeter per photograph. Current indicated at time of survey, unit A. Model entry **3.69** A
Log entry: **220** A
